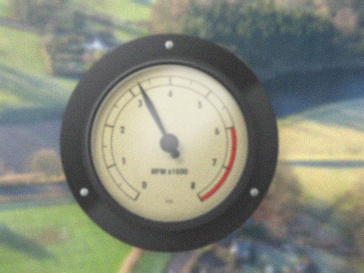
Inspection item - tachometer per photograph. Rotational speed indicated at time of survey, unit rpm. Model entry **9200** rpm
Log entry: **3250** rpm
